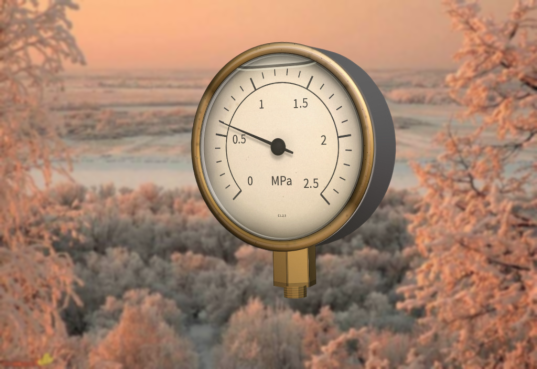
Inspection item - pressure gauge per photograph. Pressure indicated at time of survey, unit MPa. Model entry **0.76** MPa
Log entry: **0.6** MPa
